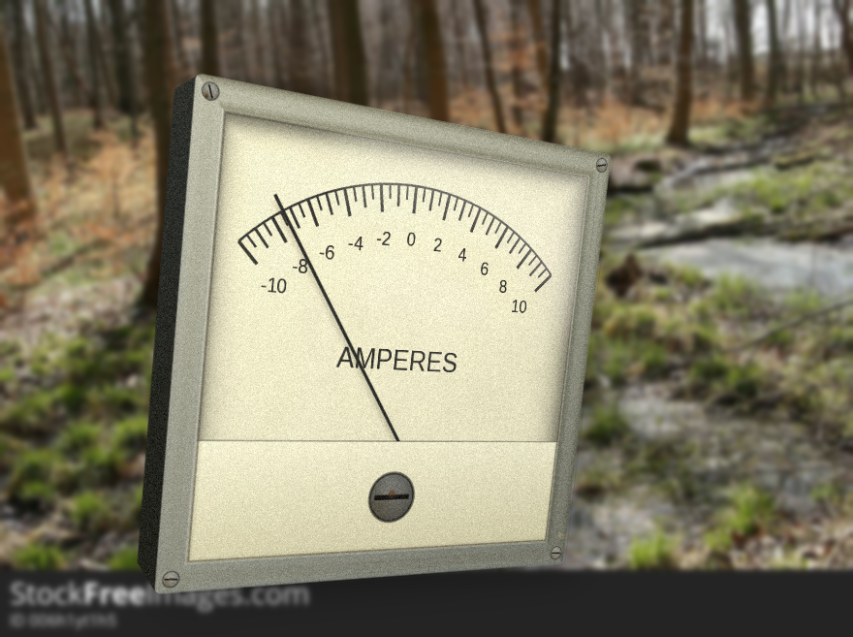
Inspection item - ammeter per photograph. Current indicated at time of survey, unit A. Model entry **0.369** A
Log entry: **-7.5** A
